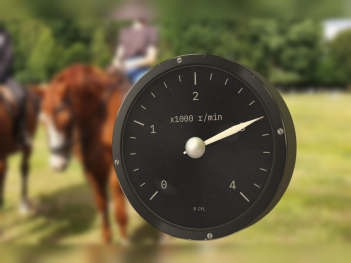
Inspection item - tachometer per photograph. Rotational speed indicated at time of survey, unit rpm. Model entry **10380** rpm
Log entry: **3000** rpm
